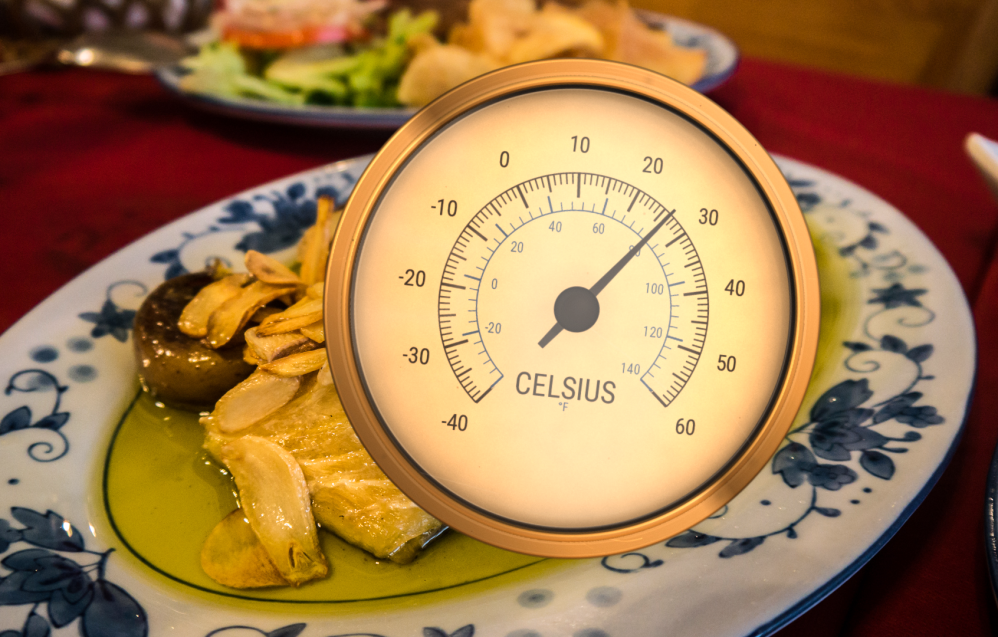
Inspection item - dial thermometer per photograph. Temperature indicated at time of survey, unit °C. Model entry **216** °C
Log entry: **26** °C
